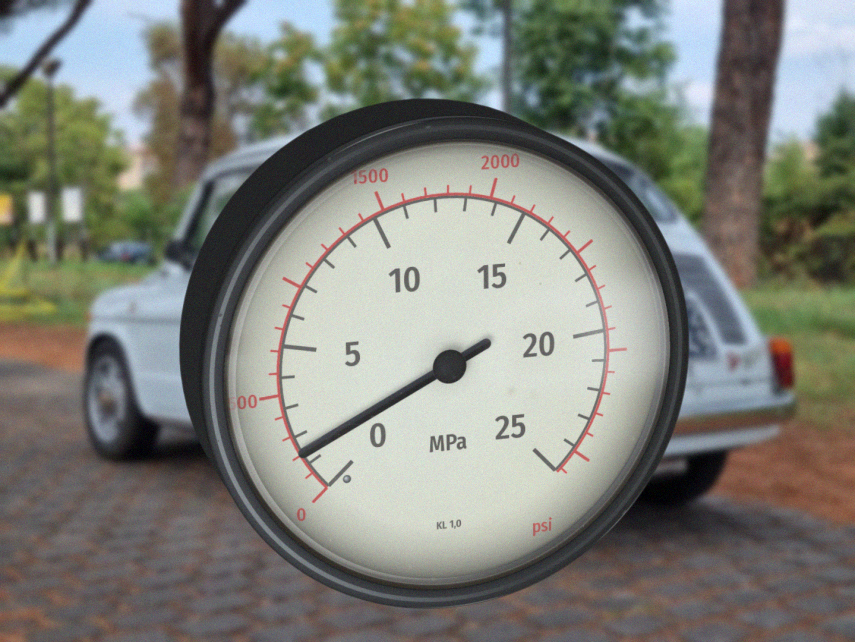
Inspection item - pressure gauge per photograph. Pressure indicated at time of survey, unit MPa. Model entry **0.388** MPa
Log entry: **1.5** MPa
